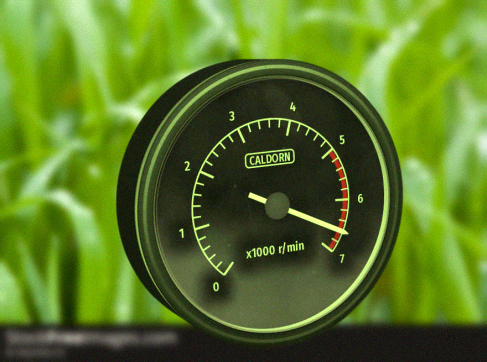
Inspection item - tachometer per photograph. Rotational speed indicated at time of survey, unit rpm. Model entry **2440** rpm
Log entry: **6600** rpm
